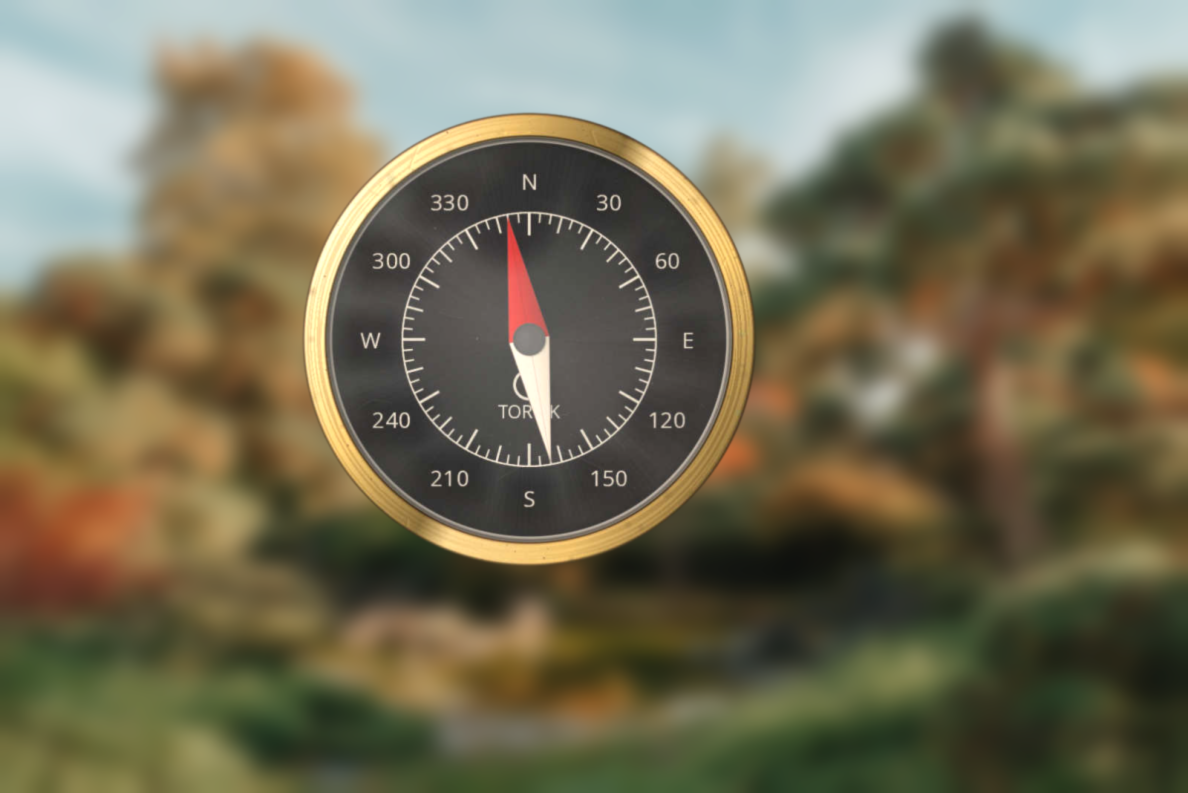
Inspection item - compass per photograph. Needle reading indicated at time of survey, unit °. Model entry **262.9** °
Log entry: **350** °
